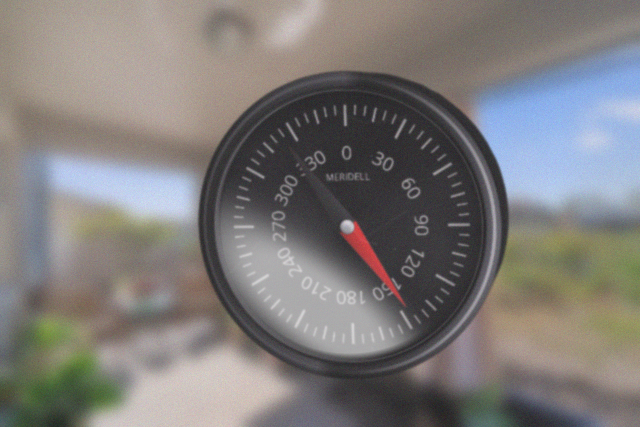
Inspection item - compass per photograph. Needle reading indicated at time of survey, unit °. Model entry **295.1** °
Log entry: **145** °
